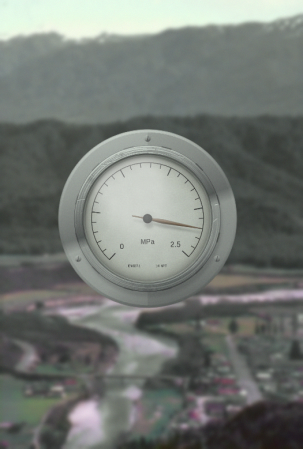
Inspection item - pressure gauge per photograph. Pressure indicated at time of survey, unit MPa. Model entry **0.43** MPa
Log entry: **2.2** MPa
